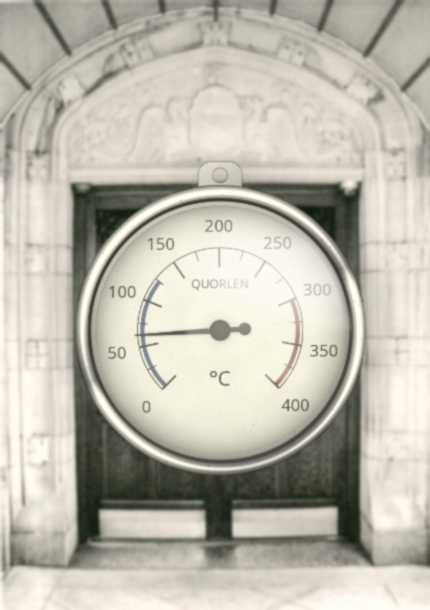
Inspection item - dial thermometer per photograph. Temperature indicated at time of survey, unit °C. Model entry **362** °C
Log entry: **62.5** °C
